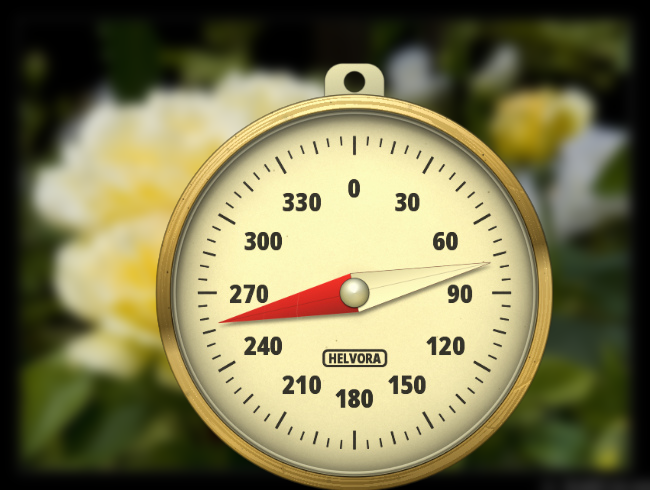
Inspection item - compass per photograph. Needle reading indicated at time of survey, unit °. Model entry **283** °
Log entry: **257.5** °
